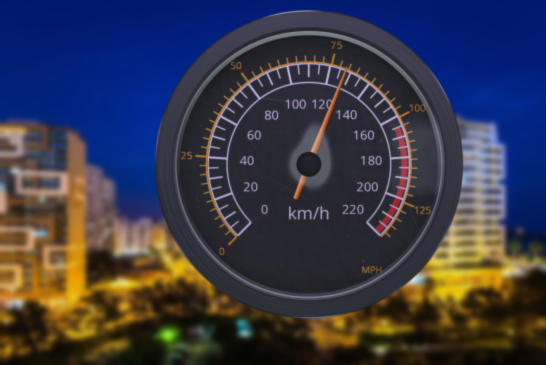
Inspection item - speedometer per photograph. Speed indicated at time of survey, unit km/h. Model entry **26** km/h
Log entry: **127.5** km/h
